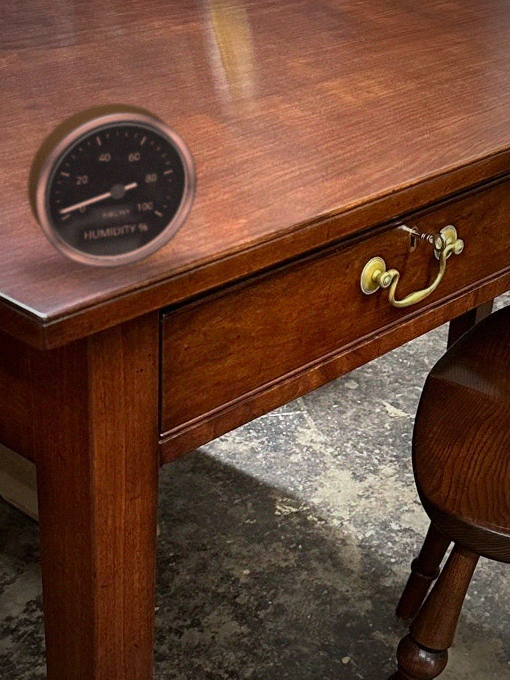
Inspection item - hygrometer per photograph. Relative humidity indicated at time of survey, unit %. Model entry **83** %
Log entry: **4** %
